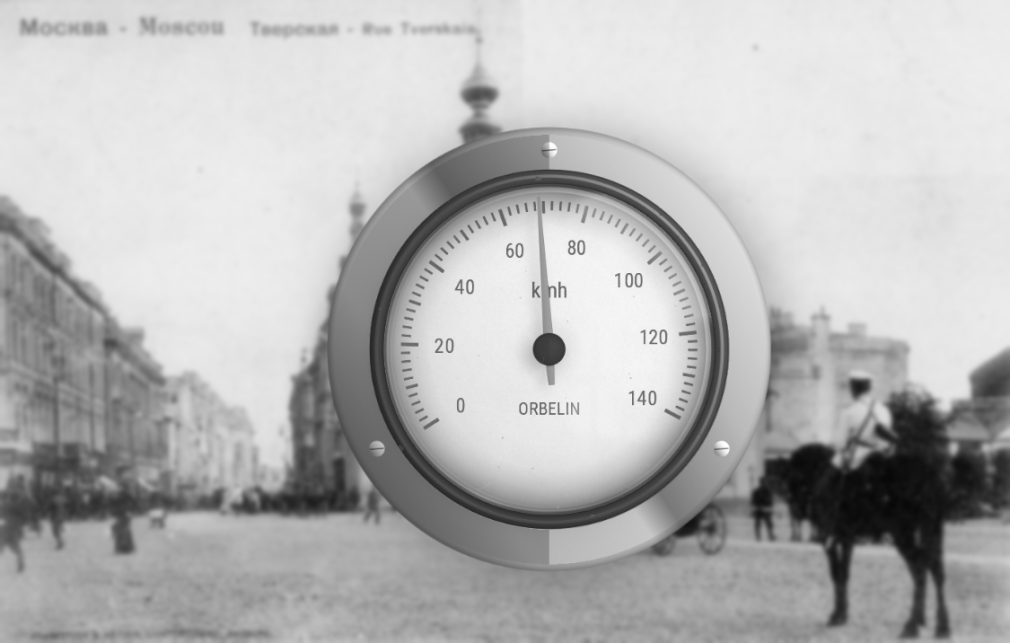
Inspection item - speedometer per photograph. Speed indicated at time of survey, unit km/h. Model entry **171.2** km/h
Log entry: **69** km/h
